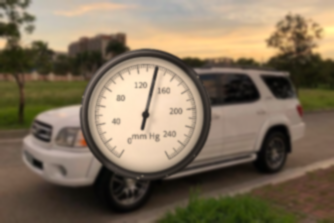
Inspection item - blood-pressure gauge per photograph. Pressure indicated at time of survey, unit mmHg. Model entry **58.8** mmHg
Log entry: **140** mmHg
